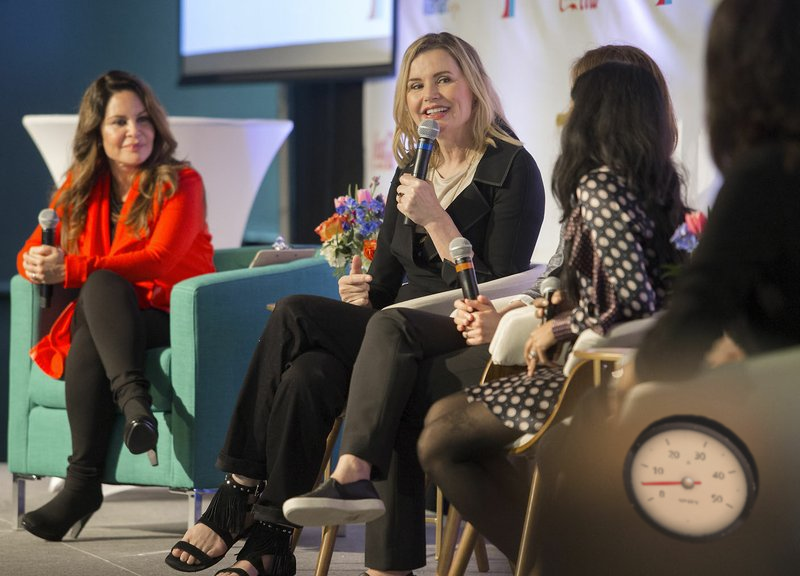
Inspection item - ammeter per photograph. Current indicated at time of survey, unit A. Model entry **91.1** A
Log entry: **5** A
